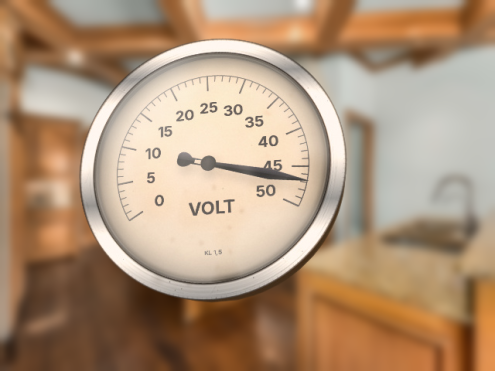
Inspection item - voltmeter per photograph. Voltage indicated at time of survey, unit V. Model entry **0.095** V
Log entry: **47** V
